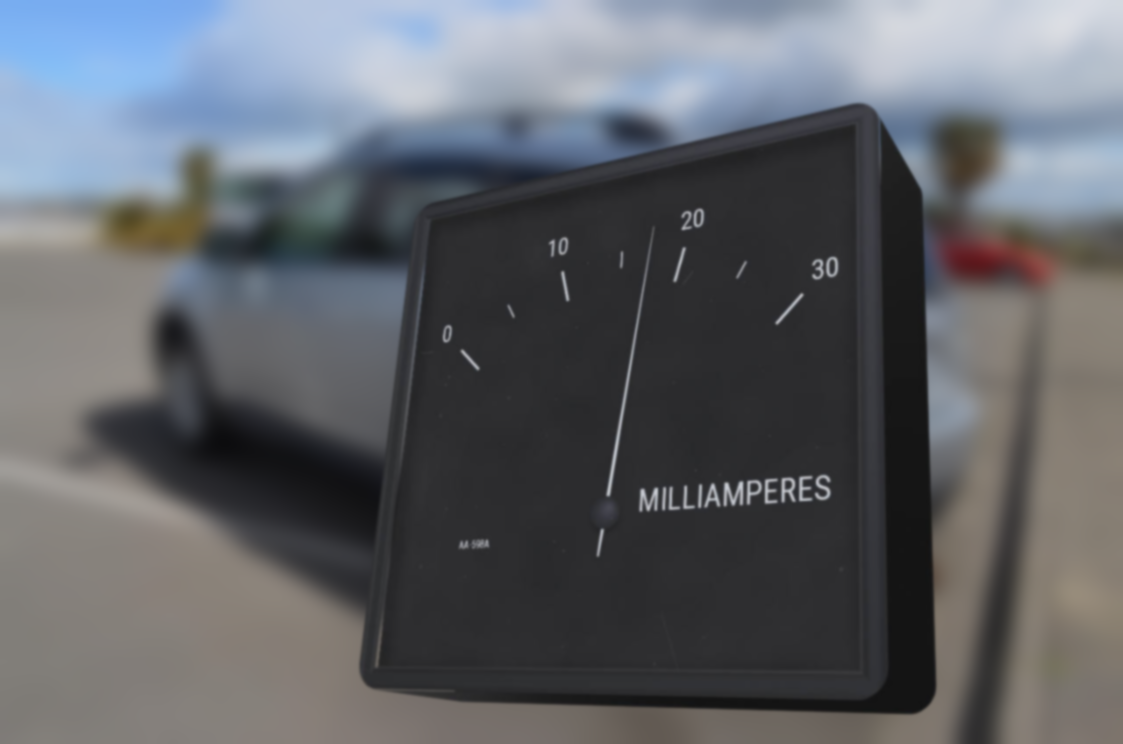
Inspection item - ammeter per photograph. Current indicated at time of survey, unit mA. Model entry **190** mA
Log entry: **17.5** mA
